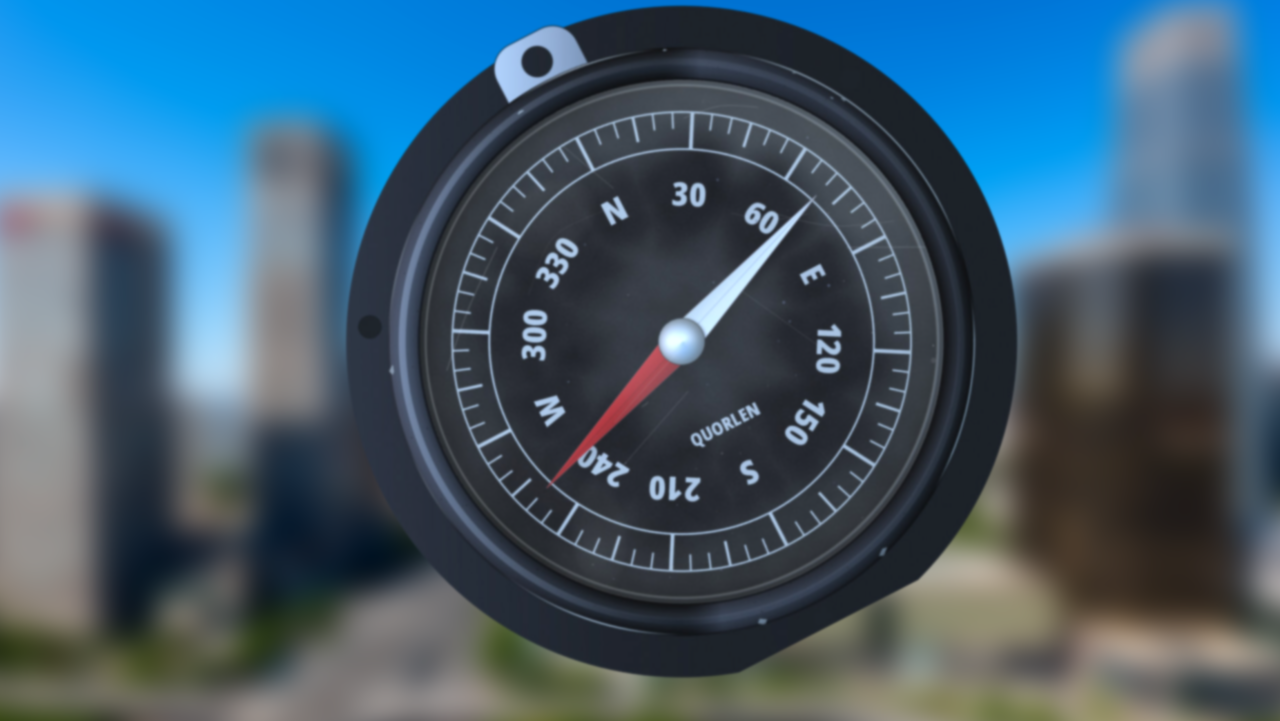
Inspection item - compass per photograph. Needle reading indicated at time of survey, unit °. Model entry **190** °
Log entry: **250** °
